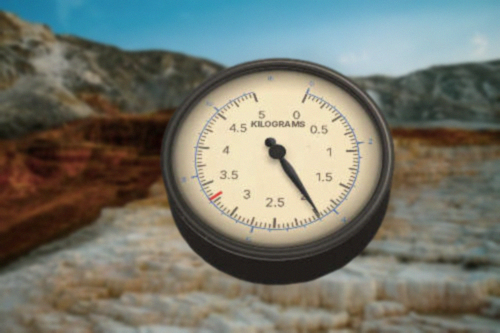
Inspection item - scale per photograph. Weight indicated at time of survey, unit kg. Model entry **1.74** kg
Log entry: **2** kg
